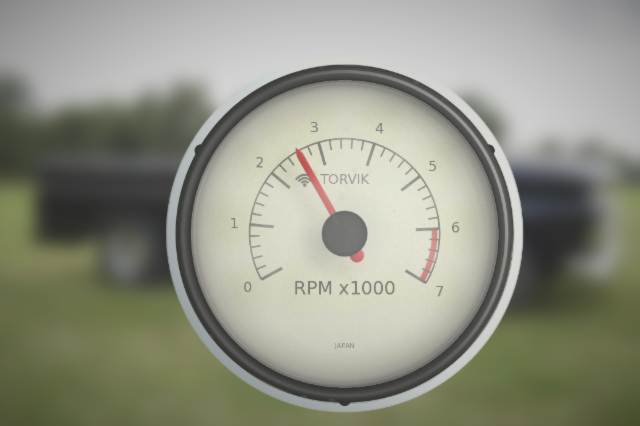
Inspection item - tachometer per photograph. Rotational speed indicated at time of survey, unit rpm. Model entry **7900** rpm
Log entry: **2600** rpm
